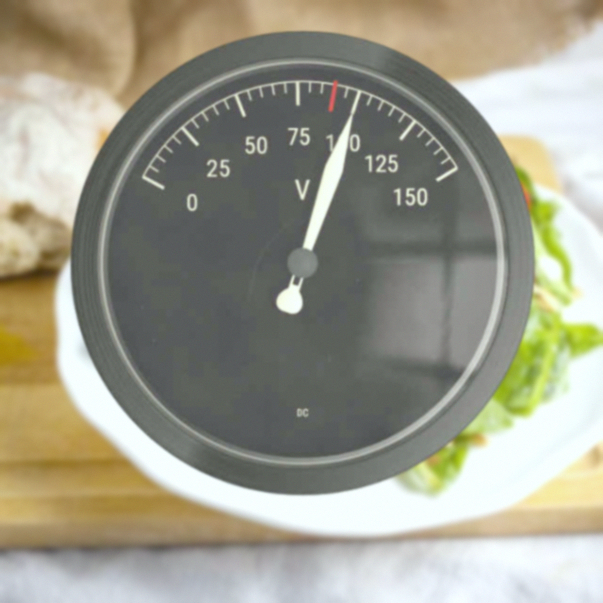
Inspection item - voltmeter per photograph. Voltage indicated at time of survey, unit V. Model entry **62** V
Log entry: **100** V
